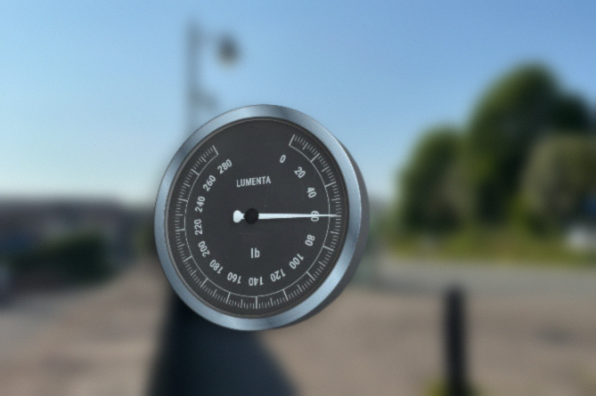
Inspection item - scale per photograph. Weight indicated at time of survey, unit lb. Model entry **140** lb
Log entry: **60** lb
